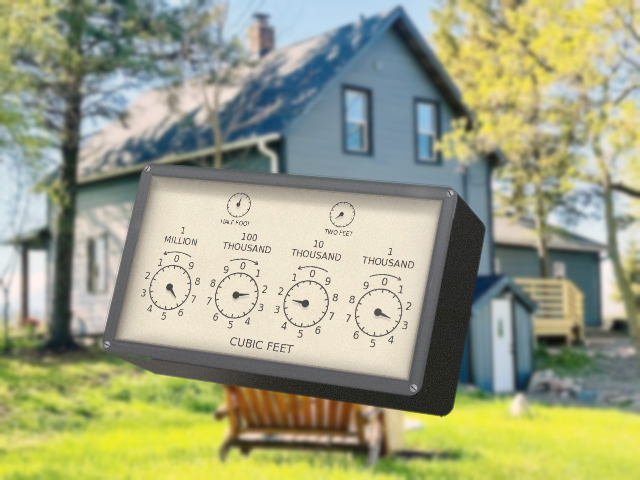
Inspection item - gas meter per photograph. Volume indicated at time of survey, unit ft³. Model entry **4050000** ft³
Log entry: **622300** ft³
